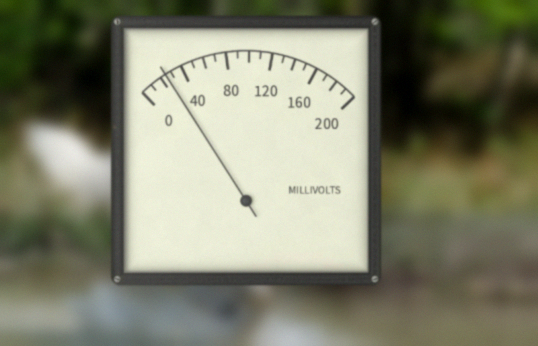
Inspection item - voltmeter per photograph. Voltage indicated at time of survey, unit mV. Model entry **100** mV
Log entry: **25** mV
